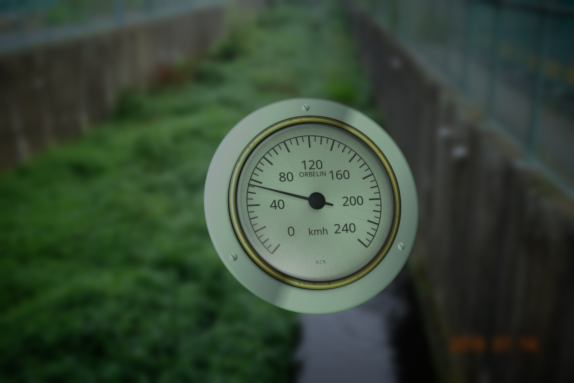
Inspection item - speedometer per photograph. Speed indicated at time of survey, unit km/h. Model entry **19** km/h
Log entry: **55** km/h
